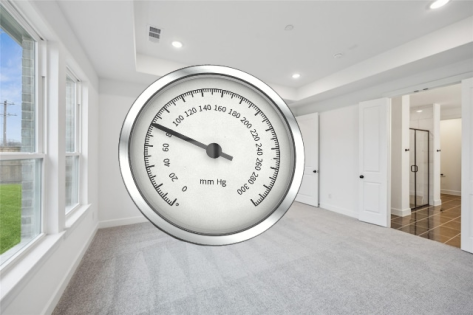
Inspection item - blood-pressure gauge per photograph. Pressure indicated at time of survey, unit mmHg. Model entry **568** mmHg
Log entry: **80** mmHg
